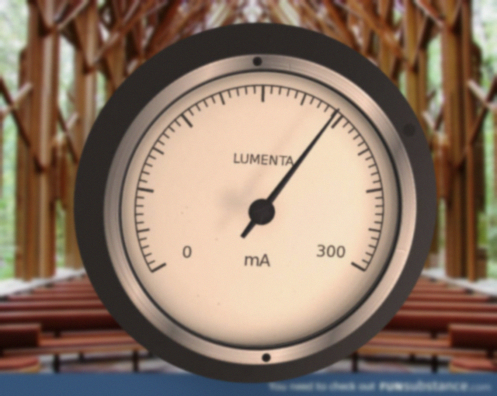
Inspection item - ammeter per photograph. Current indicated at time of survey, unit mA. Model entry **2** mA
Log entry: **195** mA
